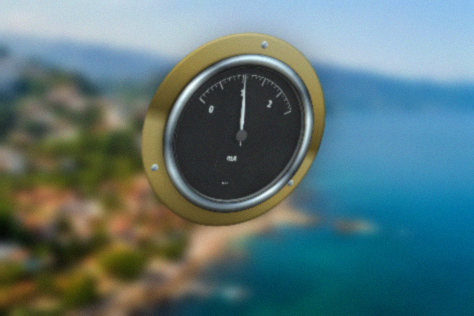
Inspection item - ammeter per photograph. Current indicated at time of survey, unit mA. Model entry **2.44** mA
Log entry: **1** mA
